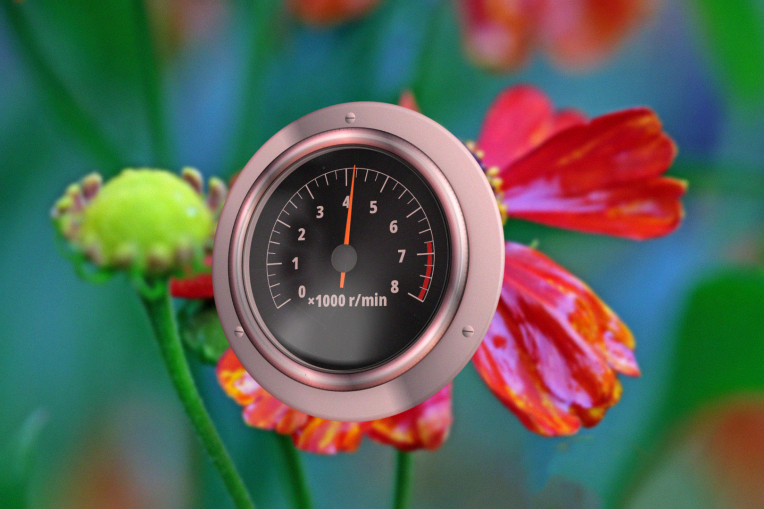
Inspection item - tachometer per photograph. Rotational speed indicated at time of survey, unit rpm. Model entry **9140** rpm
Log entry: **4250** rpm
